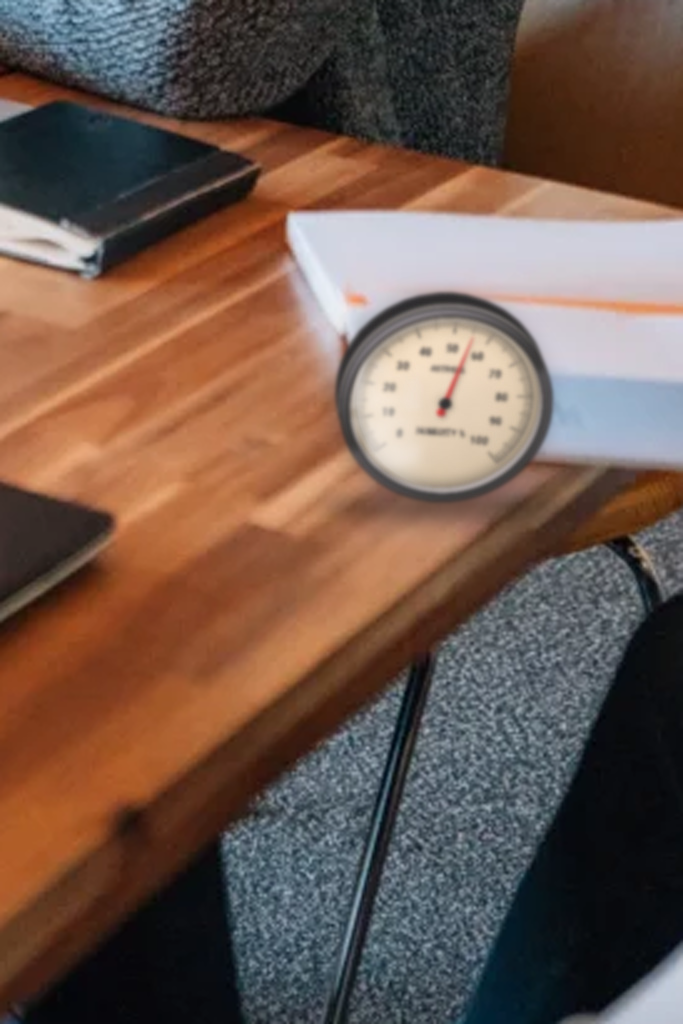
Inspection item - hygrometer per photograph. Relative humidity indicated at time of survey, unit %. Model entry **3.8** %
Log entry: **55** %
